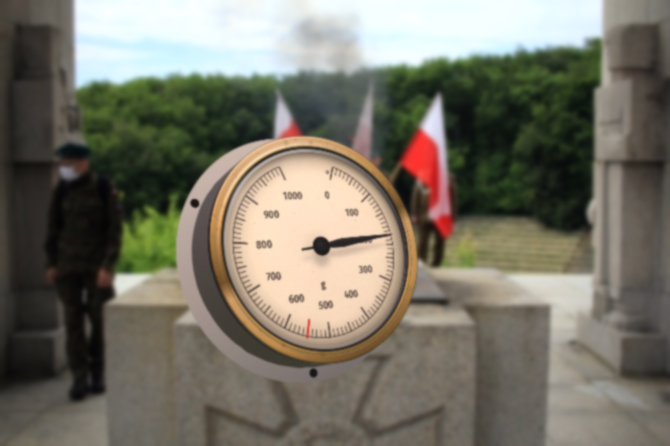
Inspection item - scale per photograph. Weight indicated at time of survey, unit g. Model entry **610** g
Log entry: **200** g
